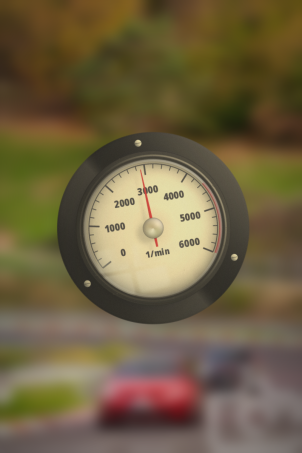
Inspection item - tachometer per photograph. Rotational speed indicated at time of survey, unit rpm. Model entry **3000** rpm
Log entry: **2900** rpm
